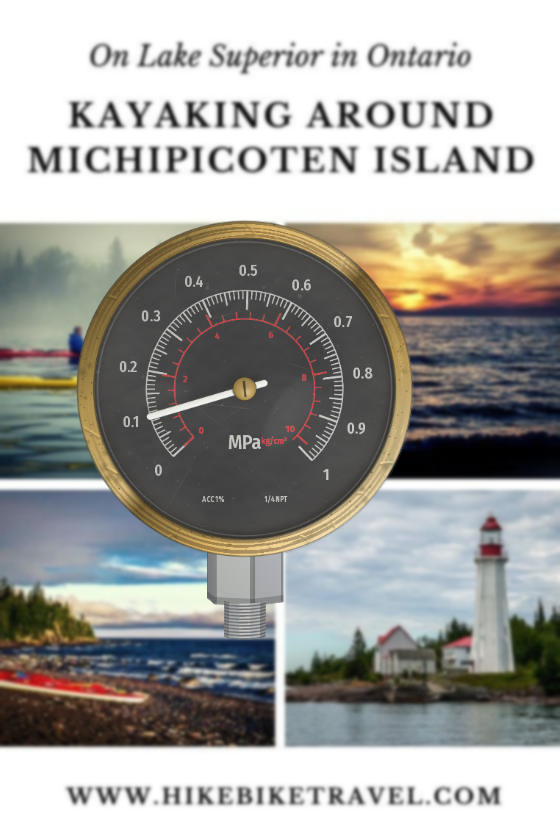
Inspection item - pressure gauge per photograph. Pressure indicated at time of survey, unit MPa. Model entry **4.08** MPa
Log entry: **0.1** MPa
